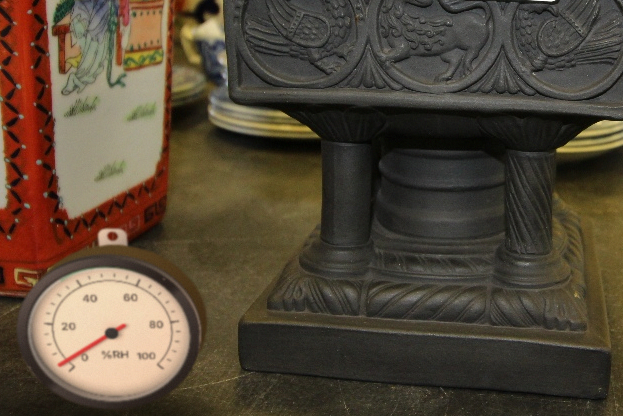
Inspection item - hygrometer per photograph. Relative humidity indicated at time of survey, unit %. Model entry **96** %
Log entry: **4** %
